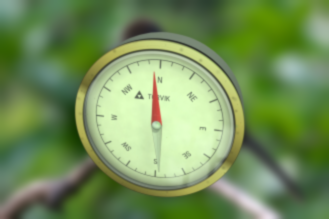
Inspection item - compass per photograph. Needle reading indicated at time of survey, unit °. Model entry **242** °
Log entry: **355** °
